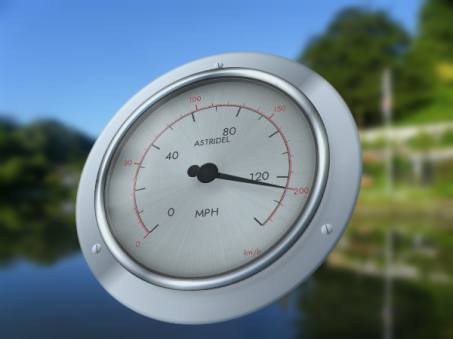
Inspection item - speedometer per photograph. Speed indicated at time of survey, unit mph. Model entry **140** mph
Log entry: **125** mph
